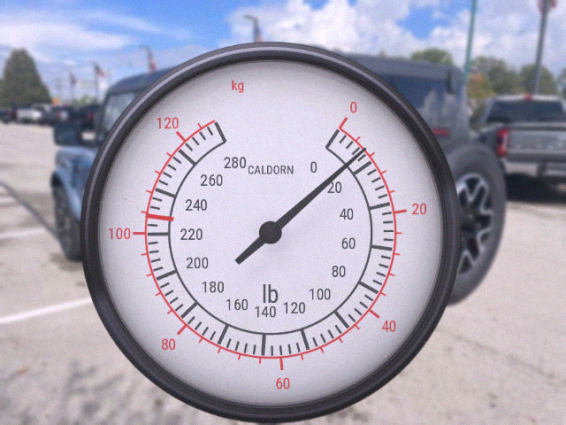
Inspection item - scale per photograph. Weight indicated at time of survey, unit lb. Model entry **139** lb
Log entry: **14** lb
